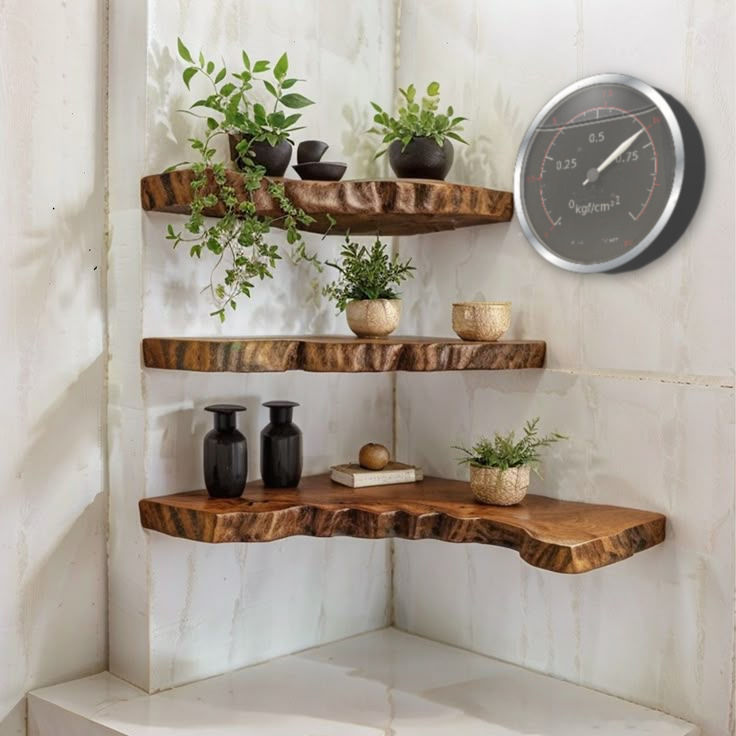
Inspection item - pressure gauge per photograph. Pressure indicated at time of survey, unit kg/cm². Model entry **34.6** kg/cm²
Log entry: **0.7** kg/cm²
